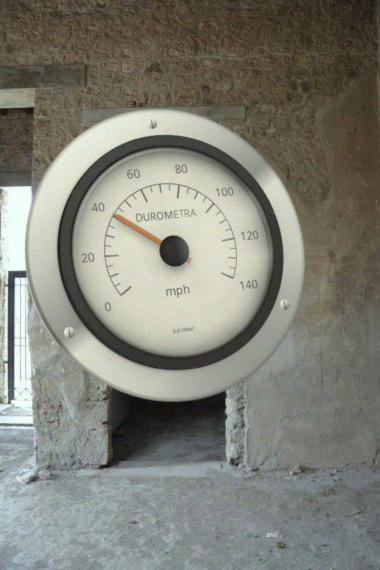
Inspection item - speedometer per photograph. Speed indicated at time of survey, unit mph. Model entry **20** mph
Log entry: **40** mph
